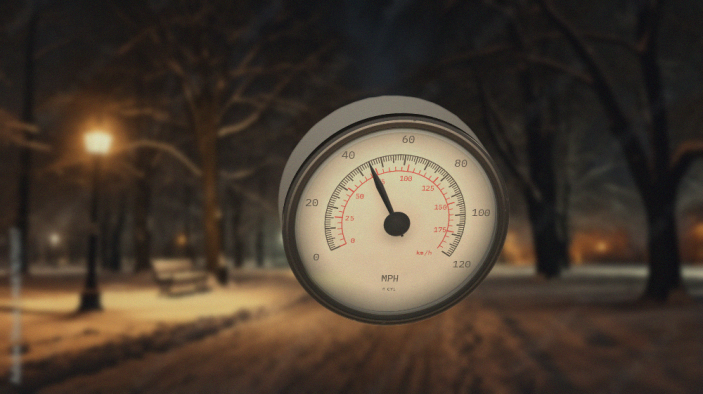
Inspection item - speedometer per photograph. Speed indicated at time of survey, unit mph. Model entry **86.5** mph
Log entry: **45** mph
